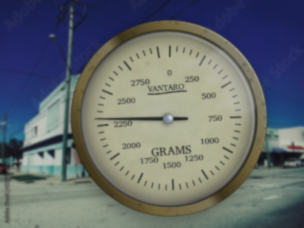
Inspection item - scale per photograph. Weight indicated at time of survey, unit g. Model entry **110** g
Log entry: **2300** g
